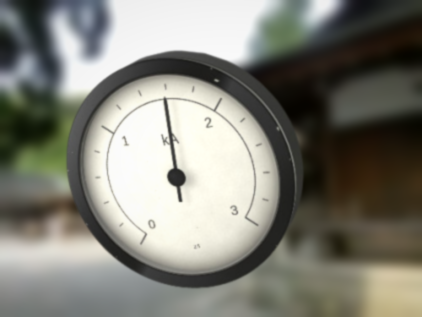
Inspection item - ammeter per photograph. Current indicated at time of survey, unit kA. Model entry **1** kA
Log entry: **1.6** kA
